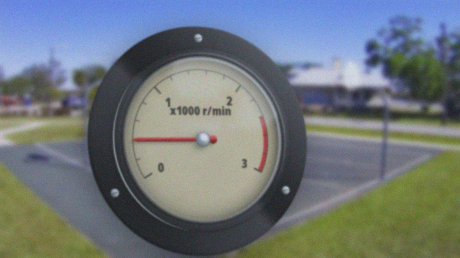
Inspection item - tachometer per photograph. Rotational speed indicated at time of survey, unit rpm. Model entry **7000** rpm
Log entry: **400** rpm
